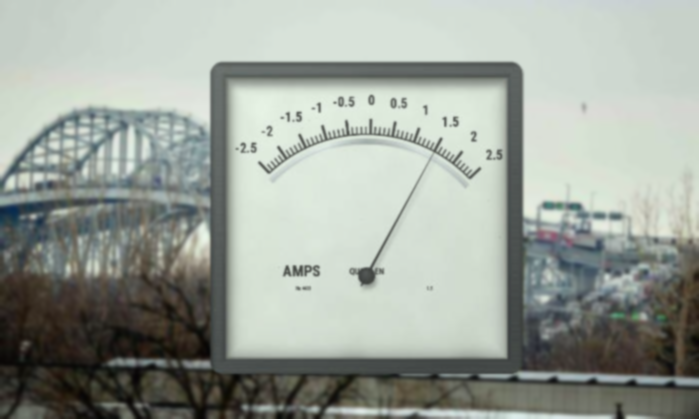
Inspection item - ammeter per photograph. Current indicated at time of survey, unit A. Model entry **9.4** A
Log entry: **1.5** A
